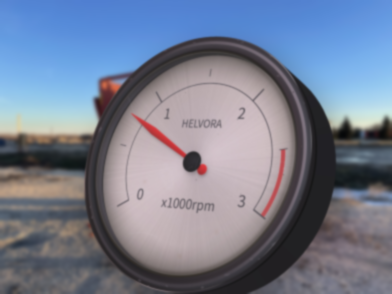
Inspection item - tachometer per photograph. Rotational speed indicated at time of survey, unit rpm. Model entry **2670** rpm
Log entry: **750** rpm
